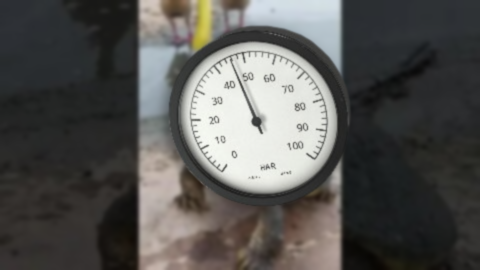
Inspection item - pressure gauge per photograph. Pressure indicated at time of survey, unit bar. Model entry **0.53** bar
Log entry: **46** bar
